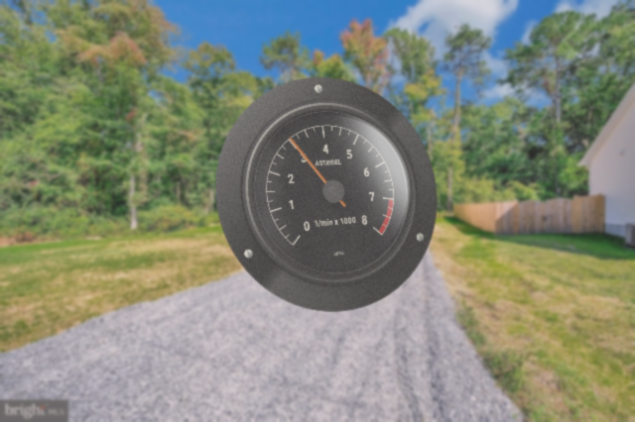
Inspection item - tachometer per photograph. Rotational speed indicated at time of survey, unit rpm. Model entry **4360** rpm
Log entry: **3000** rpm
